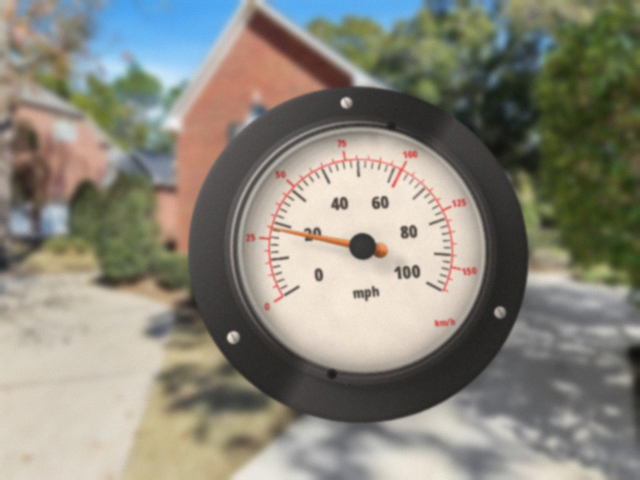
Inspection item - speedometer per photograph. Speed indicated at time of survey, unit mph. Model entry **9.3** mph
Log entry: **18** mph
